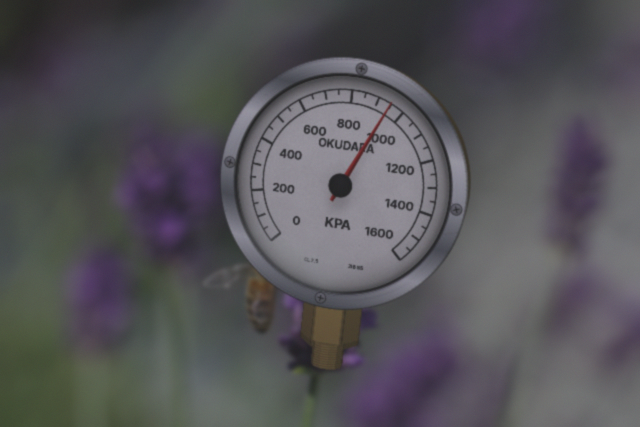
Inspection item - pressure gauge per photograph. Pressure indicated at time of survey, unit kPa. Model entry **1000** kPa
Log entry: **950** kPa
